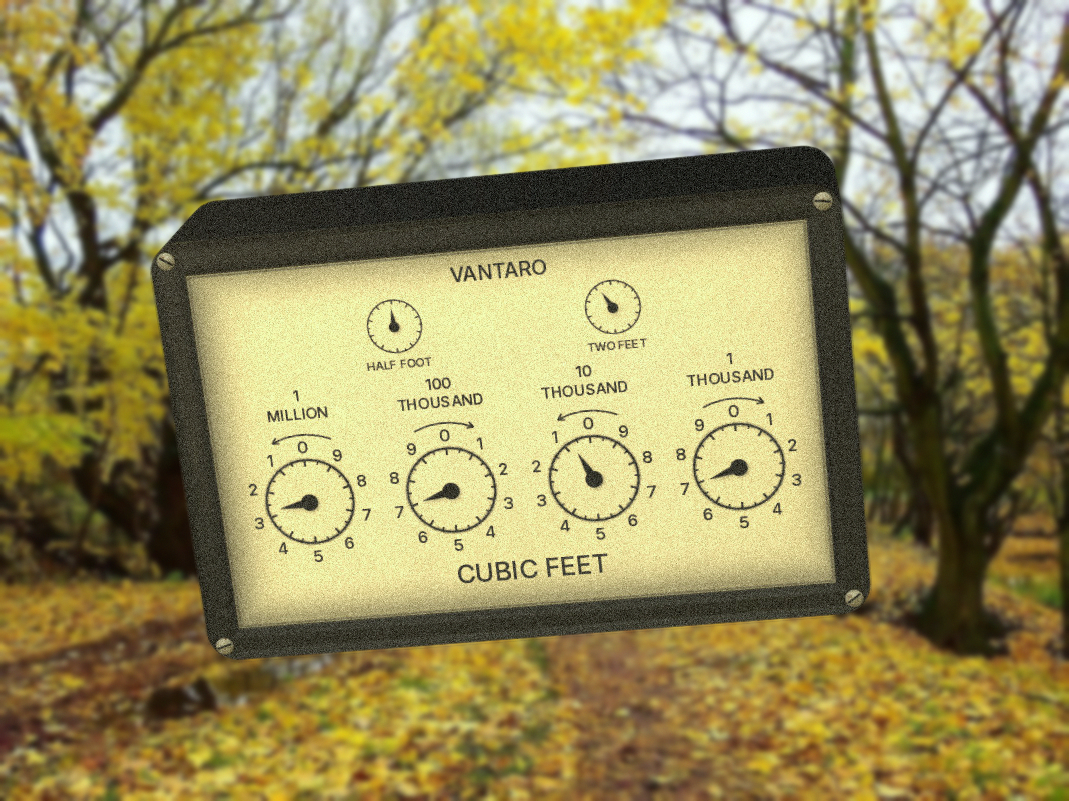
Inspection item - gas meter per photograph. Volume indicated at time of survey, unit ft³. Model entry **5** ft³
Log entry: **270700** ft³
